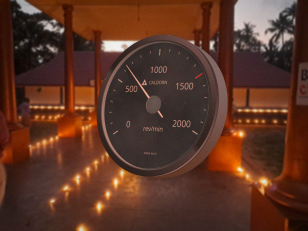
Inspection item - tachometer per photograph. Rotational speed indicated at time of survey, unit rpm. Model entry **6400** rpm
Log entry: **650** rpm
